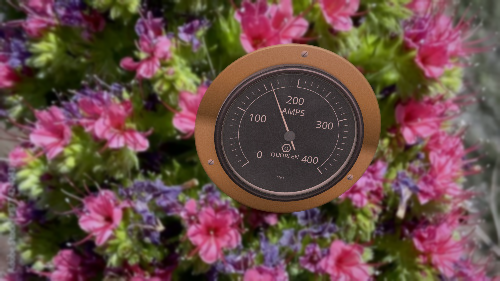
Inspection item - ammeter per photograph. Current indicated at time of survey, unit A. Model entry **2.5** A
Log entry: **160** A
